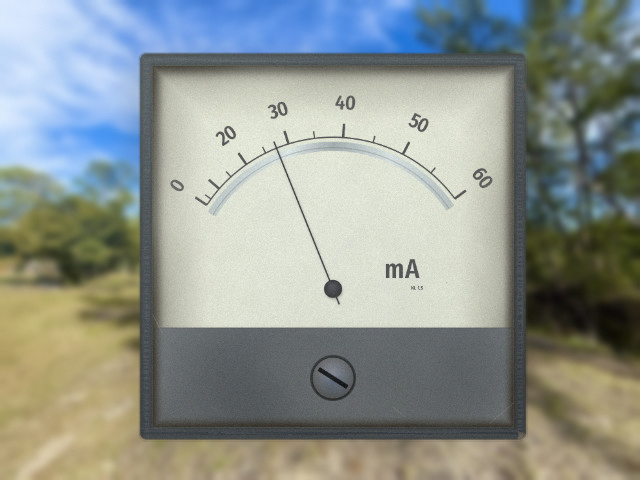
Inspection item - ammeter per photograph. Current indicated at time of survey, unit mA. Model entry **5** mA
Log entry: **27.5** mA
